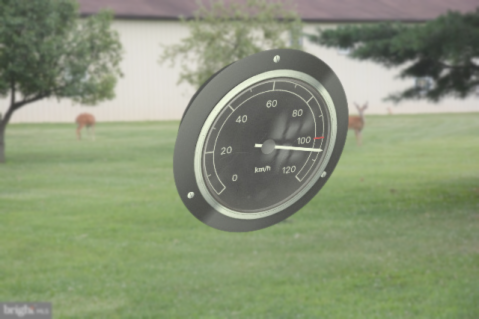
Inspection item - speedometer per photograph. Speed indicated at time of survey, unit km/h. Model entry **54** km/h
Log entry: **105** km/h
